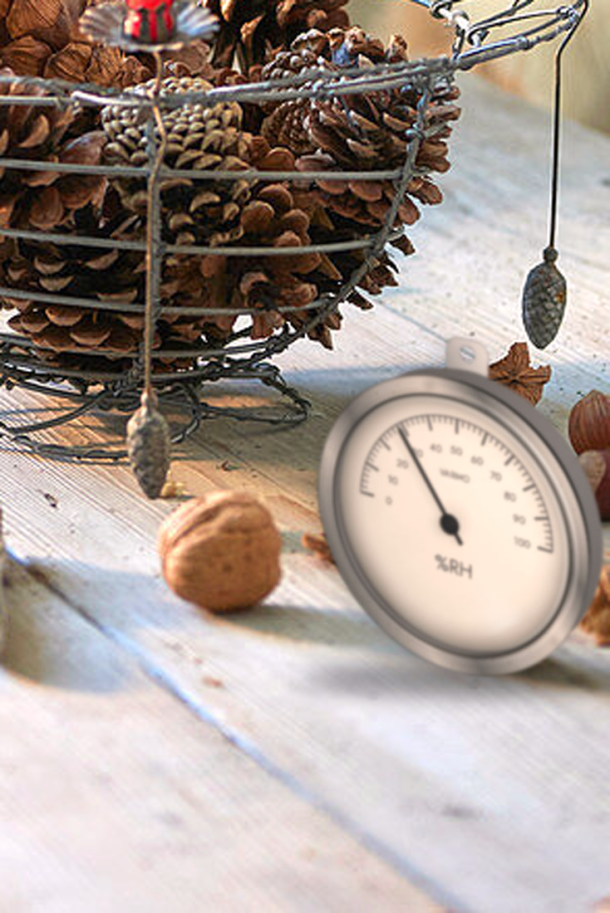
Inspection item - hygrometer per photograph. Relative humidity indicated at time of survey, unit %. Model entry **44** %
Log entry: **30** %
